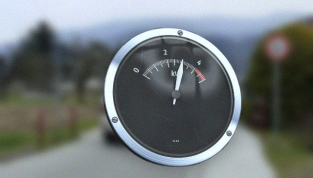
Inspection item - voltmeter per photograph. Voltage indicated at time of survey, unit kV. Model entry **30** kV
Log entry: **3** kV
